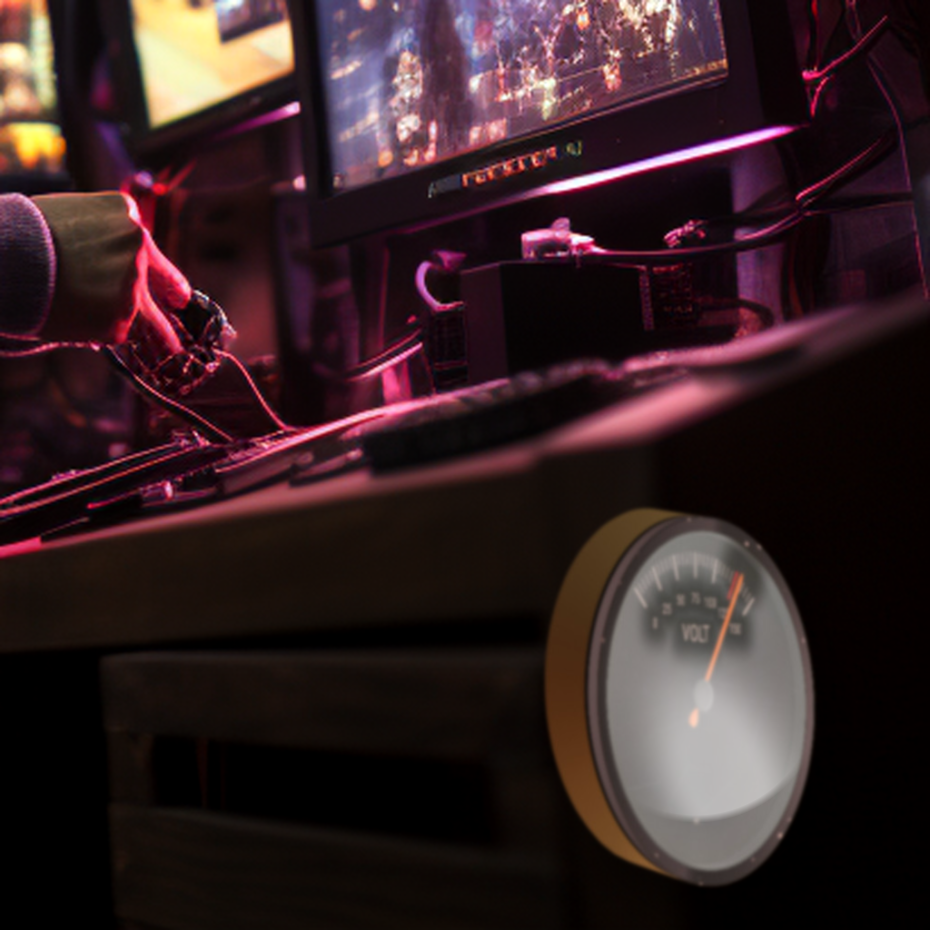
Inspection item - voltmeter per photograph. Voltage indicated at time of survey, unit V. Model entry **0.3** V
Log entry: **125** V
